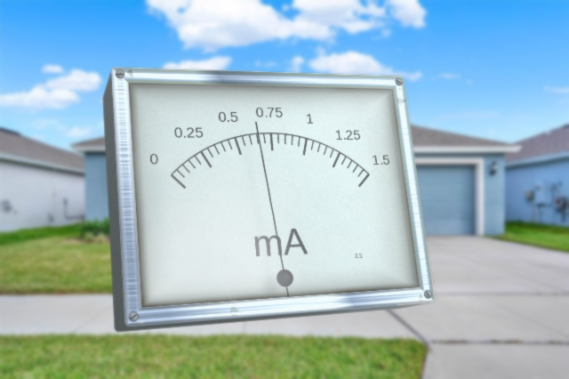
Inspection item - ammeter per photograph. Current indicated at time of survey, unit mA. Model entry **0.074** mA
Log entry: **0.65** mA
